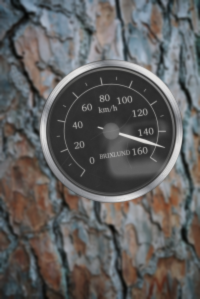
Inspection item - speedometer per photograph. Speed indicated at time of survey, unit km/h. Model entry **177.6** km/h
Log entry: **150** km/h
